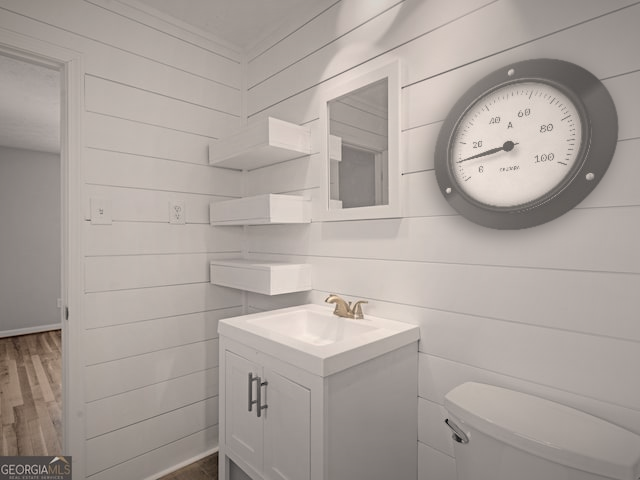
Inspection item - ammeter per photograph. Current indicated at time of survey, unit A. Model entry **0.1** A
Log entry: **10** A
